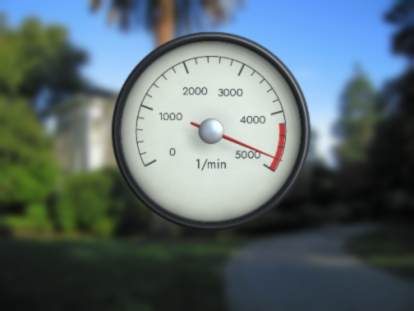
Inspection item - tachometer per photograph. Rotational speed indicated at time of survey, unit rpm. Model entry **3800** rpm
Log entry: **4800** rpm
